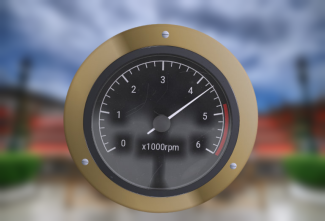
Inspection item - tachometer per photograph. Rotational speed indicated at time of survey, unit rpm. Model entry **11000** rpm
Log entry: **4300** rpm
